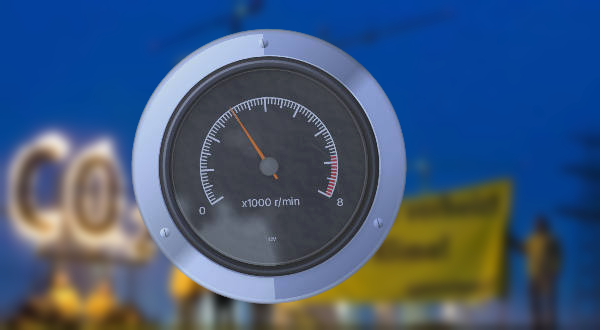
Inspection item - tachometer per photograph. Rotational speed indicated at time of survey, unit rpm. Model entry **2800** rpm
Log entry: **3000** rpm
